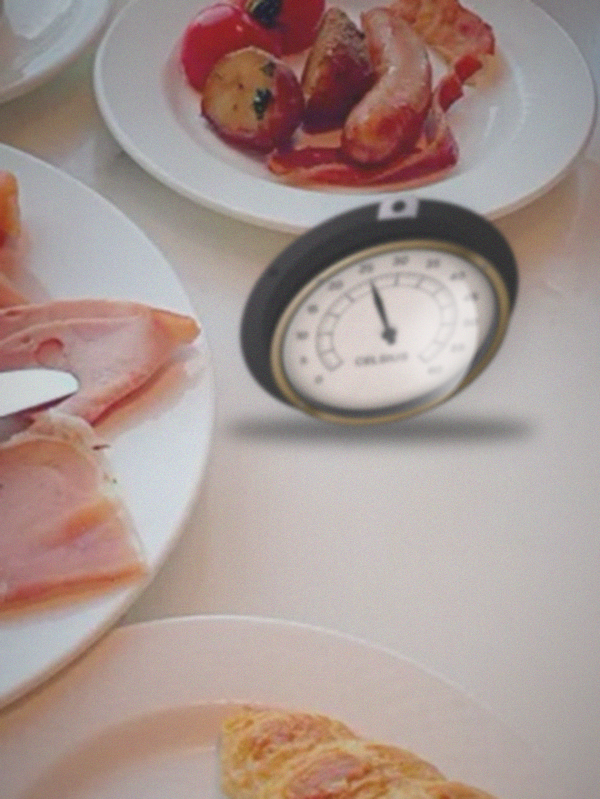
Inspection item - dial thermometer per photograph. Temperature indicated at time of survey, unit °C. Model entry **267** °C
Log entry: **25** °C
